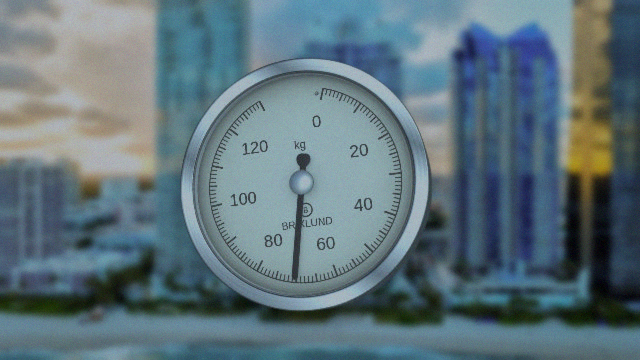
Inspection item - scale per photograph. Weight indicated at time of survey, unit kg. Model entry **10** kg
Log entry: **70** kg
